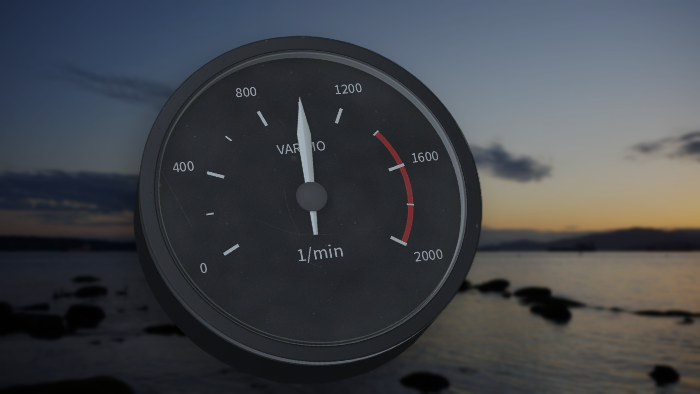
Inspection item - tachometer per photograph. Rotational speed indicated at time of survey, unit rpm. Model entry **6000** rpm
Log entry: **1000** rpm
